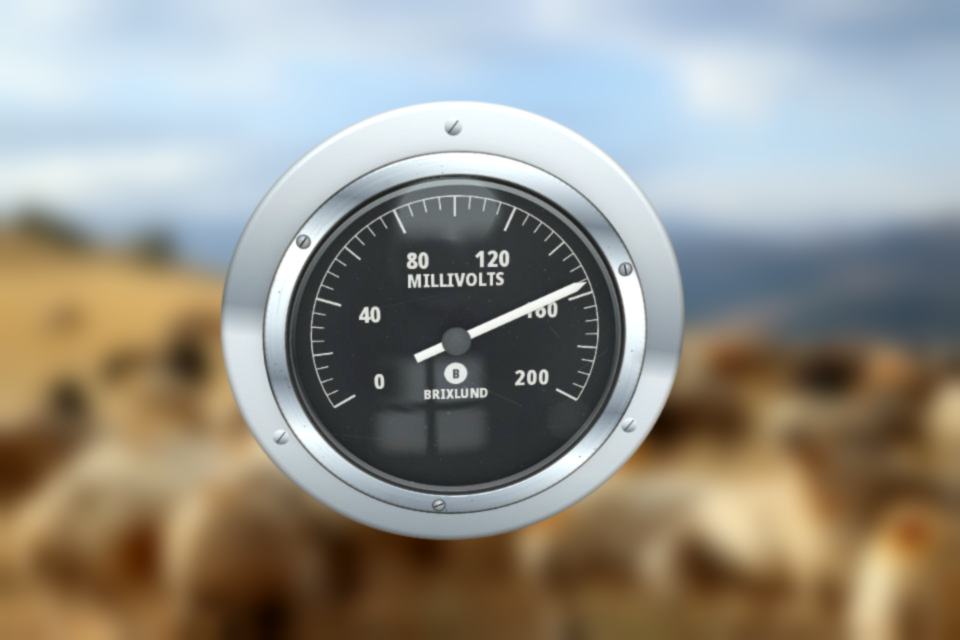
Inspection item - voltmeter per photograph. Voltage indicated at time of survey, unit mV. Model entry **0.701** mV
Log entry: **155** mV
